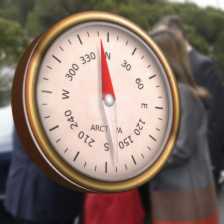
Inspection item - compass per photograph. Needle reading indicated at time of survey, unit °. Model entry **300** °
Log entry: **350** °
